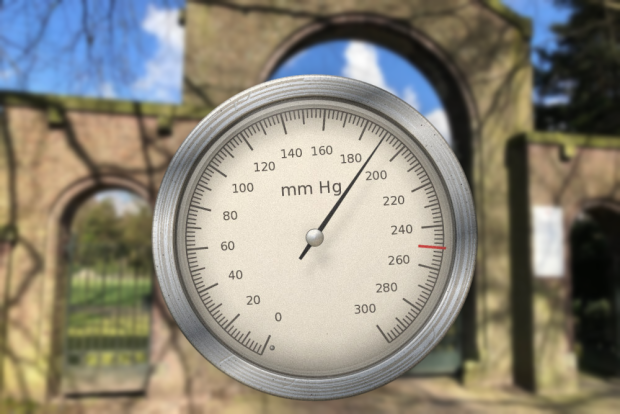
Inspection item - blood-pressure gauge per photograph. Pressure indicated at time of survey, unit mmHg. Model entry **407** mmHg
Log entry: **190** mmHg
